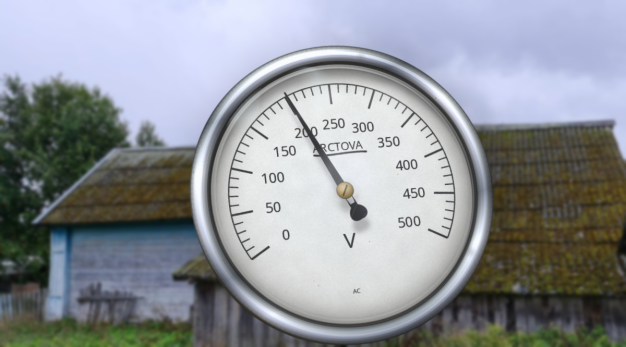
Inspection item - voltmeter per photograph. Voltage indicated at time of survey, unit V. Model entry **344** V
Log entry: **200** V
